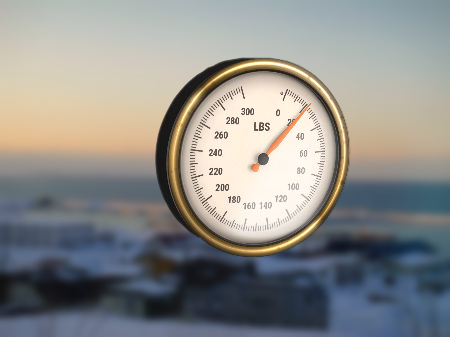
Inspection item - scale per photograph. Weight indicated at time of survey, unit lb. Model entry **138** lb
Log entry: **20** lb
